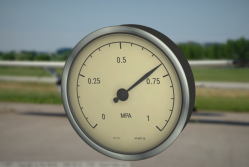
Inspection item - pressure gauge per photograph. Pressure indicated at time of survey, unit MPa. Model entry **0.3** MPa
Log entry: **0.7** MPa
